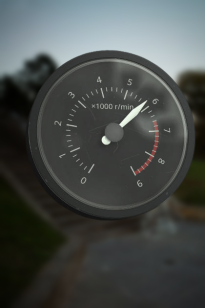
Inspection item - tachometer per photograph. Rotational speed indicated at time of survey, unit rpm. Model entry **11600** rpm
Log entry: **5800** rpm
